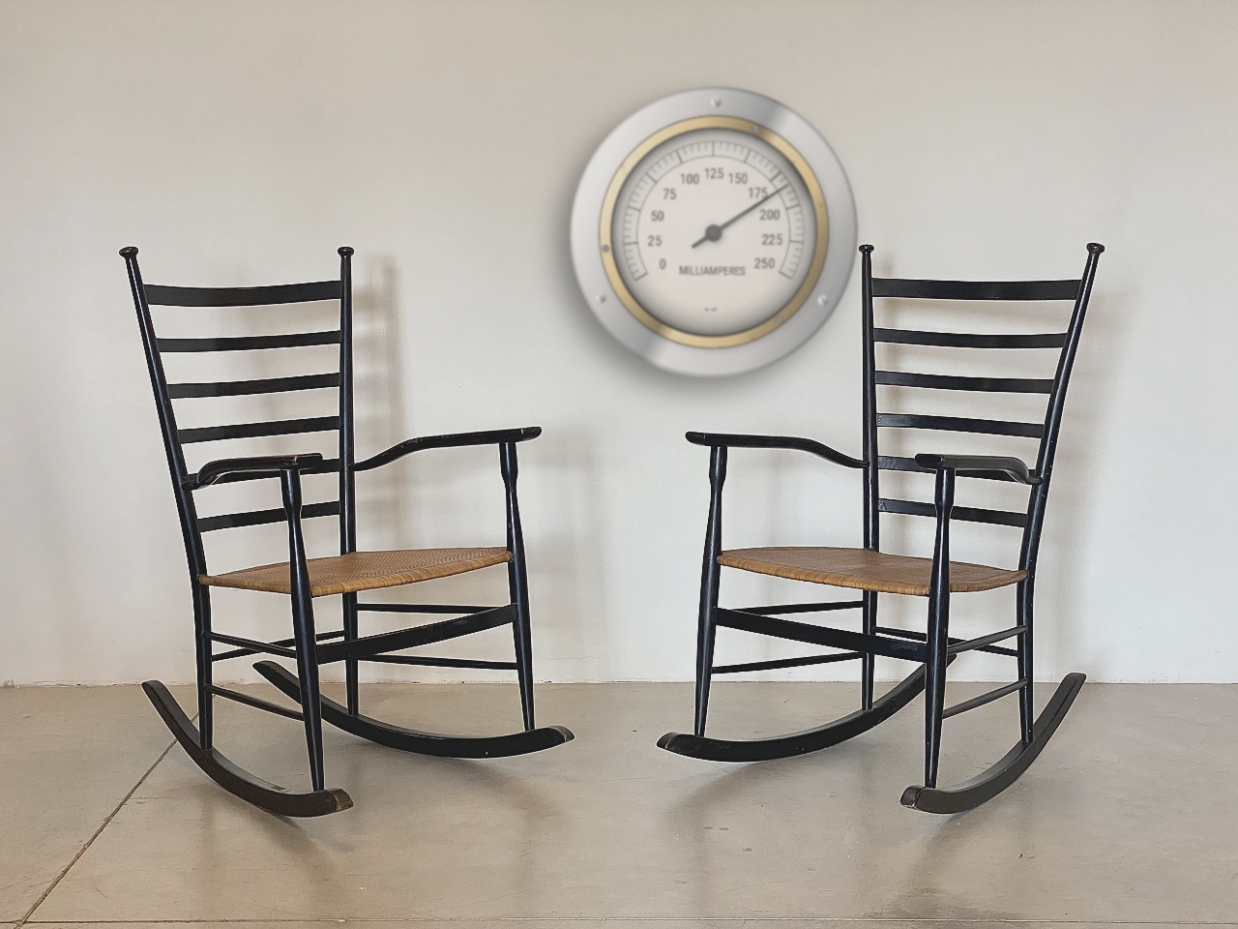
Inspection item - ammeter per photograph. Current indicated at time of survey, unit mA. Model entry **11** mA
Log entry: **185** mA
